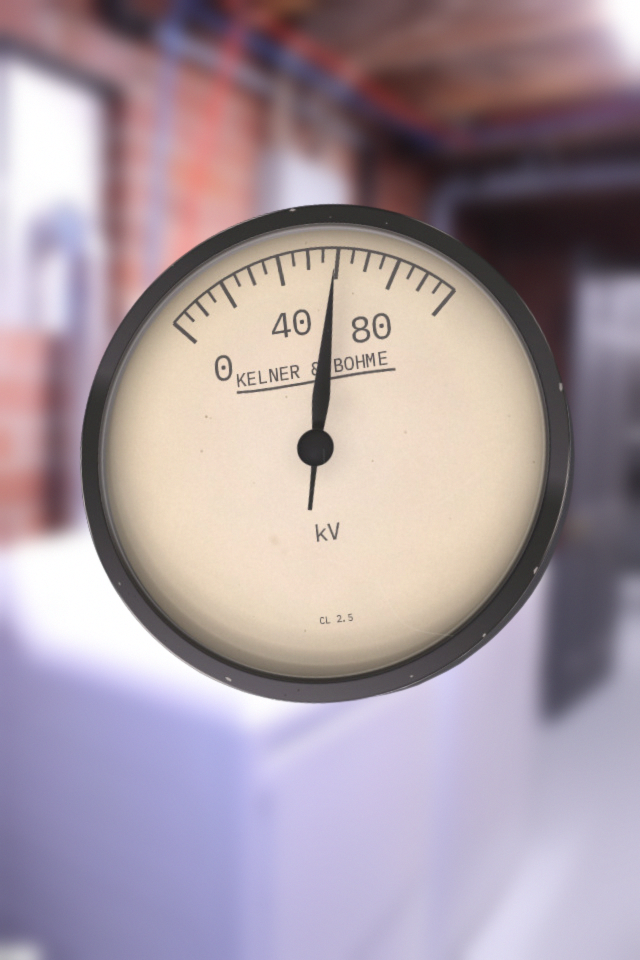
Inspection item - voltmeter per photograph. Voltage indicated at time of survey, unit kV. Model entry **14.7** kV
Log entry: **60** kV
